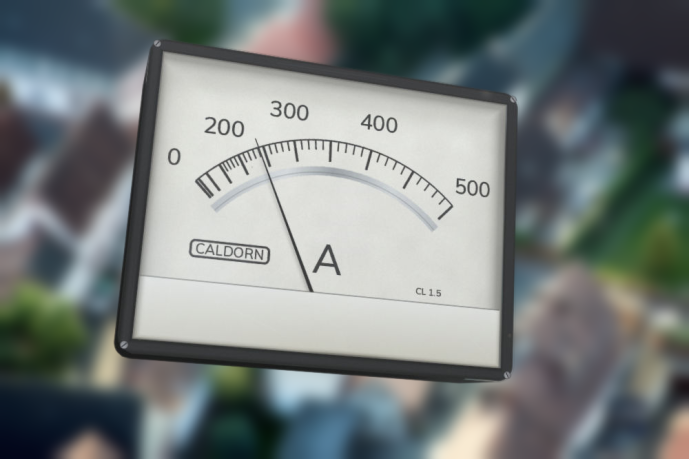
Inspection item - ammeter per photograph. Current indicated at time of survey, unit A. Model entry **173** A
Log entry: **240** A
